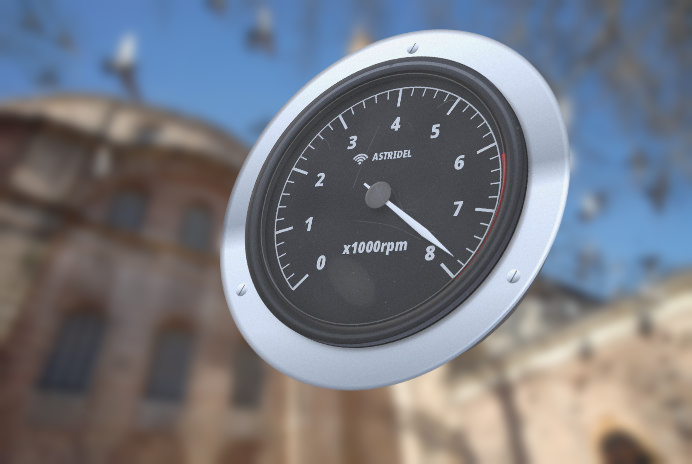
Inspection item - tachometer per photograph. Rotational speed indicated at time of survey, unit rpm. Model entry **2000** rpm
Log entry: **7800** rpm
